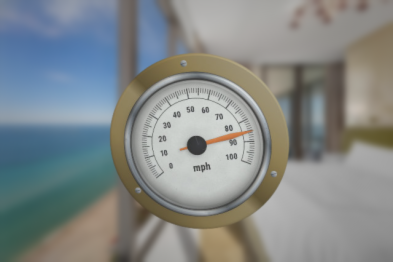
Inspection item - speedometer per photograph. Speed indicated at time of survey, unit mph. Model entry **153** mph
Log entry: **85** mph
